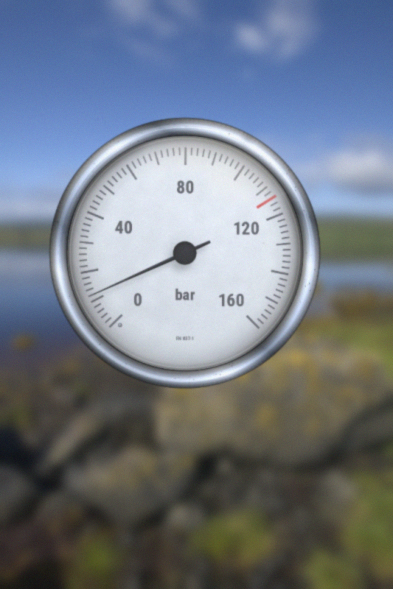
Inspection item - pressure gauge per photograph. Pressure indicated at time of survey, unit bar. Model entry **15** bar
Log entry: **12** bar
